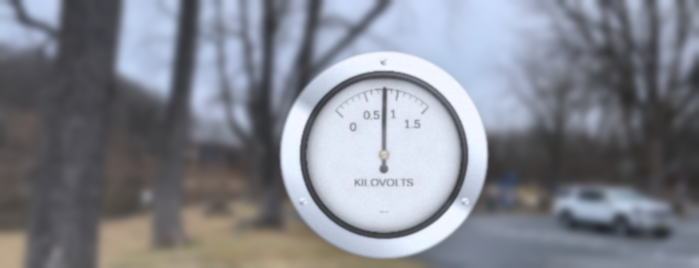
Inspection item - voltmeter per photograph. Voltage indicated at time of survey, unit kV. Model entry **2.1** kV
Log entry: **0.8** kV
